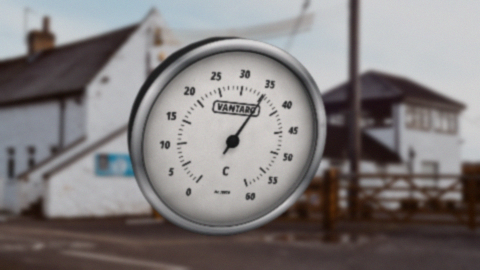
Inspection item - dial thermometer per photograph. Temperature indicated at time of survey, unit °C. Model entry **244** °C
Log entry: **35** °C
